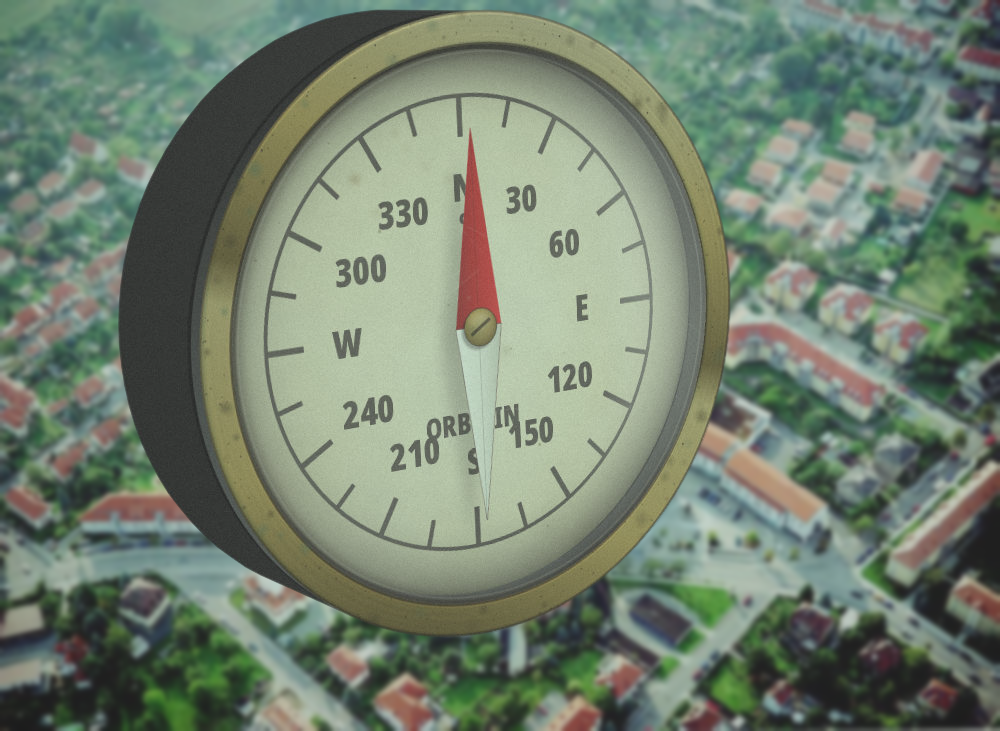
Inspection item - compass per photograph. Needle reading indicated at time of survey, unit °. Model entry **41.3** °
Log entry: **0** °
